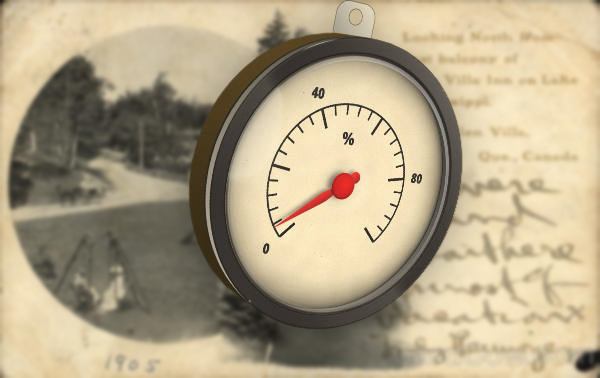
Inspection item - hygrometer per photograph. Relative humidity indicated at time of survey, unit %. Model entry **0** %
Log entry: **4** %
